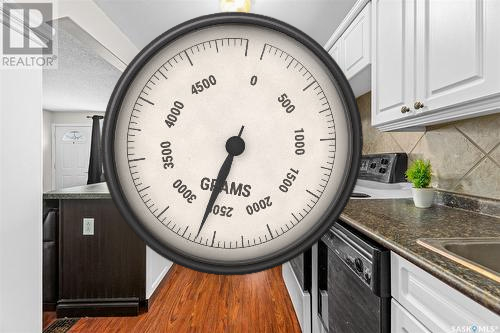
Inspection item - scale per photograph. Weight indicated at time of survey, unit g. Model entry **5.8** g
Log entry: **2650** g
